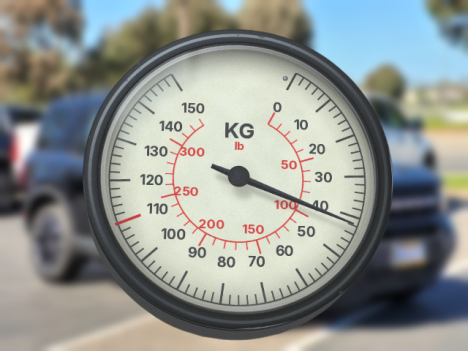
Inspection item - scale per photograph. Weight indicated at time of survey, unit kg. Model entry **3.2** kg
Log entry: **42** kg
